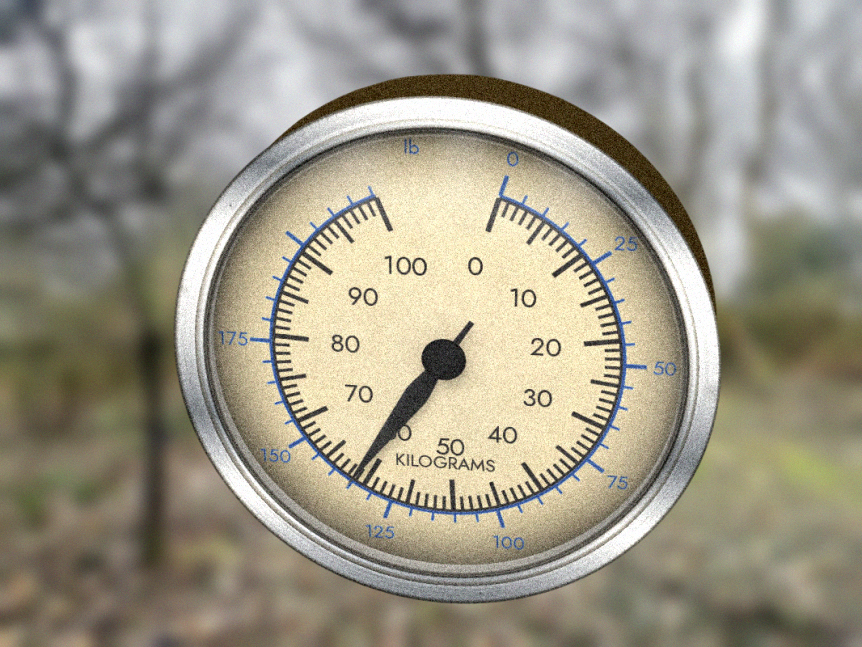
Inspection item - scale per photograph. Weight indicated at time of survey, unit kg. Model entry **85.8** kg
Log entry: **61.5** kg
